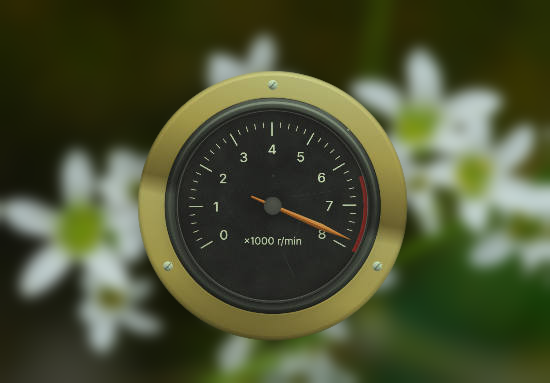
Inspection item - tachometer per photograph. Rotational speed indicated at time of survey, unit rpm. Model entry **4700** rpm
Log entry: **7800** rpm
